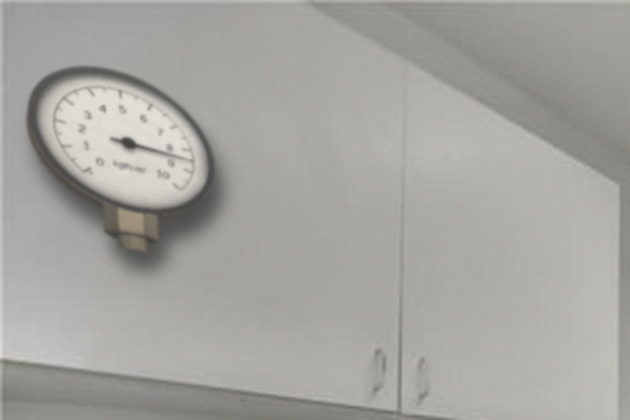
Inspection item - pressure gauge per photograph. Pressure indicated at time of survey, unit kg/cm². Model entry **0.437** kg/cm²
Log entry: **8.5** kg/cm²
